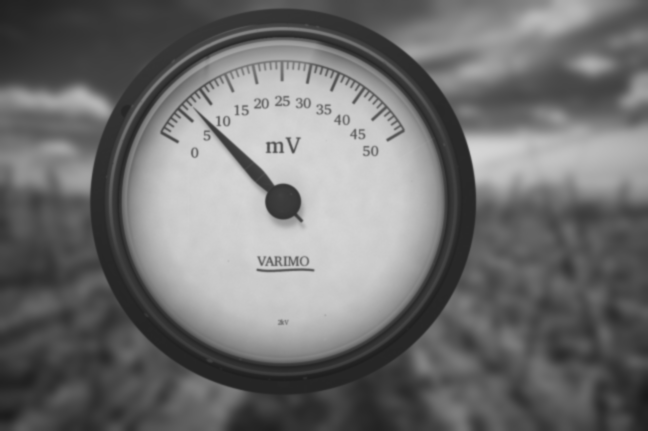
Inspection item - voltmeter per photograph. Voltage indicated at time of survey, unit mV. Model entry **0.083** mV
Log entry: **7** mV
